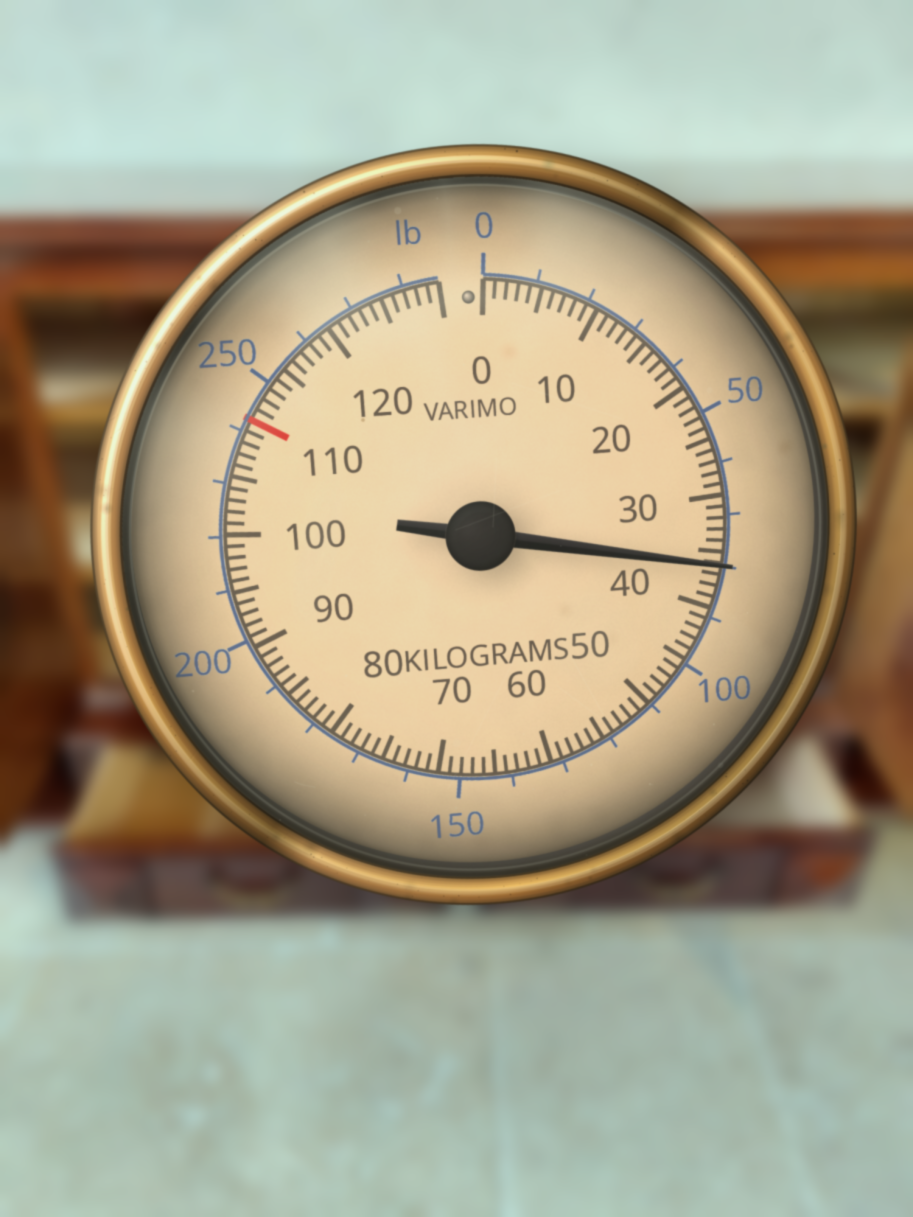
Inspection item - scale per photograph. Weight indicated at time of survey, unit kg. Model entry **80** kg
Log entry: **36** kg
